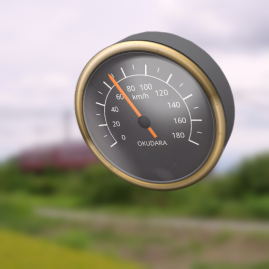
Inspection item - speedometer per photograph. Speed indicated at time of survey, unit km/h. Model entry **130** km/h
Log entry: **70** km/h
